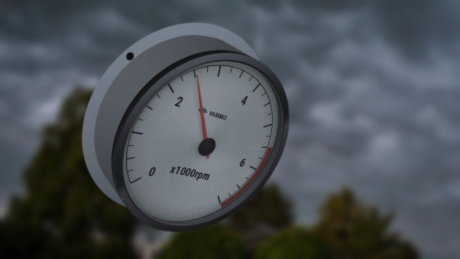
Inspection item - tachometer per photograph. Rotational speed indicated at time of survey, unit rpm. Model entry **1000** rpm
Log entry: **2500** rpm
